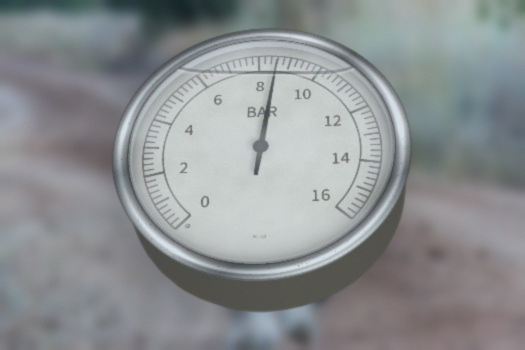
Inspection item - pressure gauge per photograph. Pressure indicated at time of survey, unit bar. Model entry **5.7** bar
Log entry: **8.6** bar
